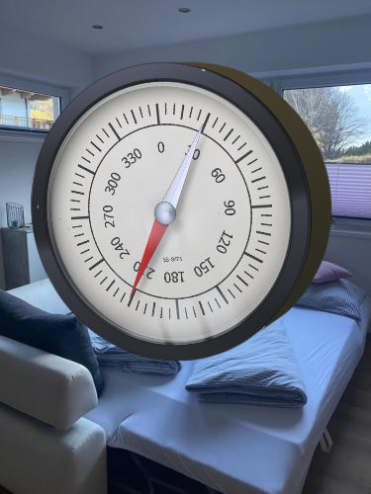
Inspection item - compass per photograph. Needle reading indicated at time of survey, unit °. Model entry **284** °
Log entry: **210** °
